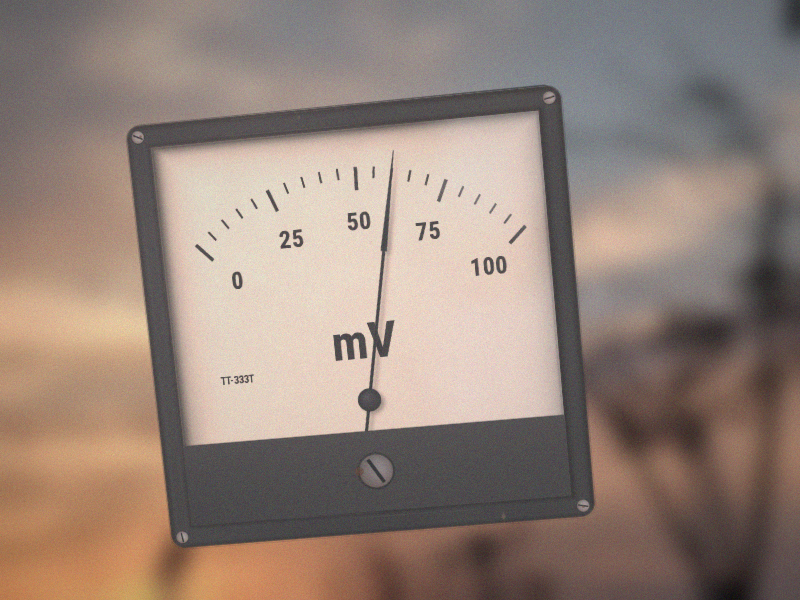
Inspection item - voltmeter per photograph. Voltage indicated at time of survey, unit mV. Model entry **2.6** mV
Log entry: **60** mV
